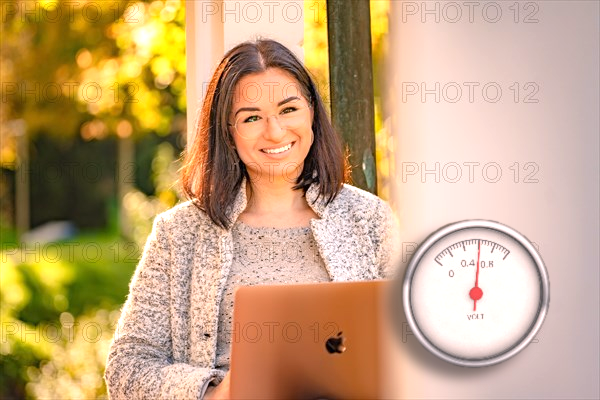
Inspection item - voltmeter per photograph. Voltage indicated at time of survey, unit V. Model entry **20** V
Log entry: **0.6** V
